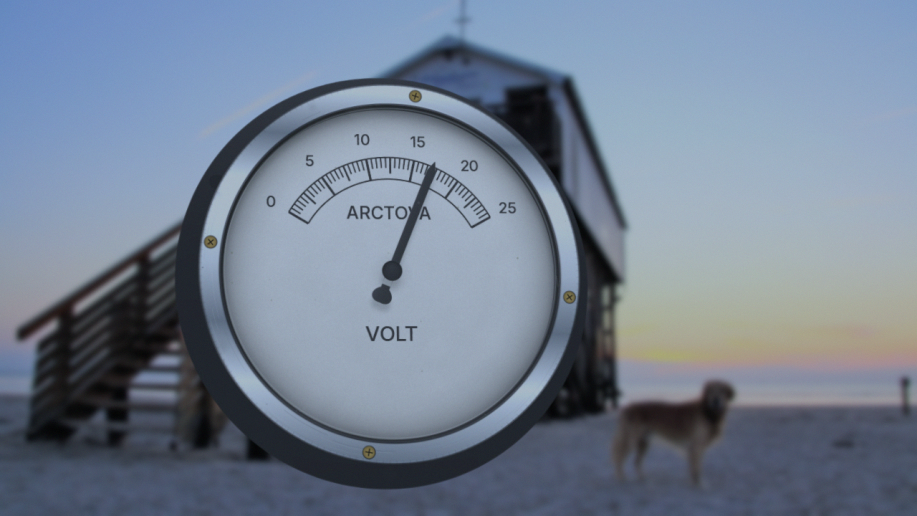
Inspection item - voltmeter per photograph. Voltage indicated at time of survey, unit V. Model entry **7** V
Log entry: **17** V
